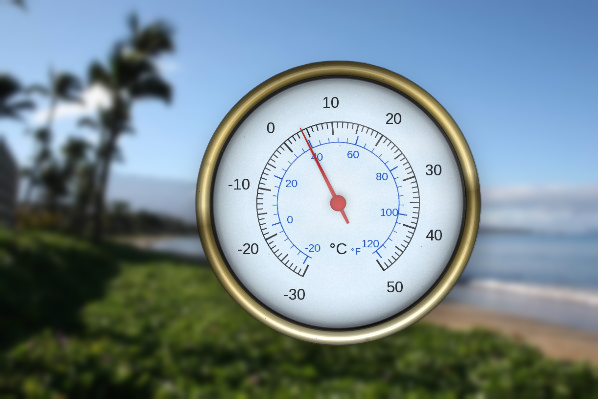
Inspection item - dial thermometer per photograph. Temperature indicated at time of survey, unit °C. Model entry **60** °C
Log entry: **4** °C
